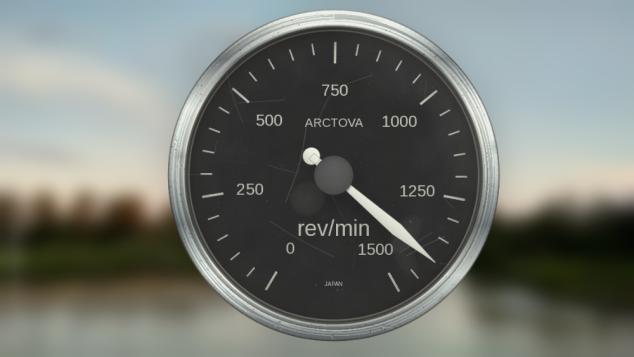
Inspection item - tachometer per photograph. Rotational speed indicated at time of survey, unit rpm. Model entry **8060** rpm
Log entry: **1400** rpm
